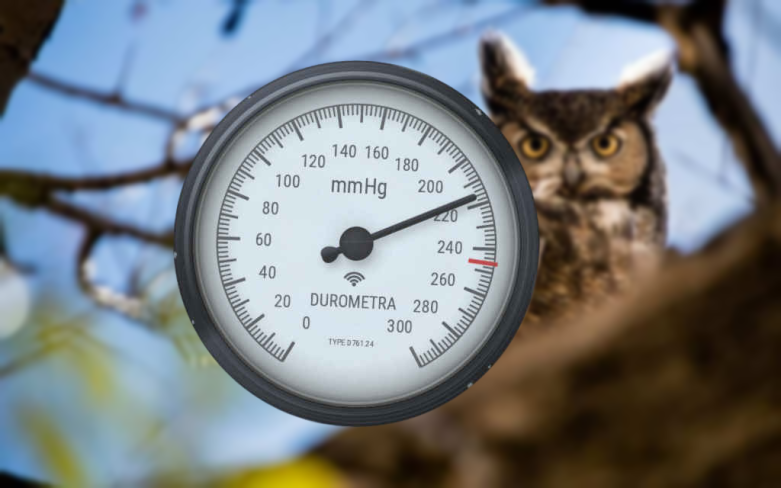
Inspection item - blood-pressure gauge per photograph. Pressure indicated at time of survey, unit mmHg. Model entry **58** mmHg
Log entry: **216** mmHg
